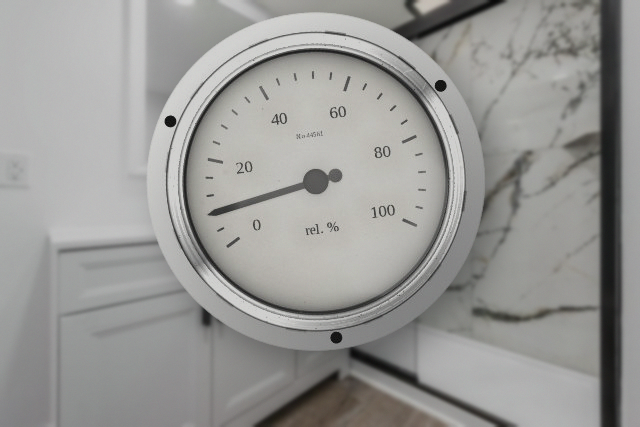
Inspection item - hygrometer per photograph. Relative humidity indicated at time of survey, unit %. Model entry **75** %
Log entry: **8** %
